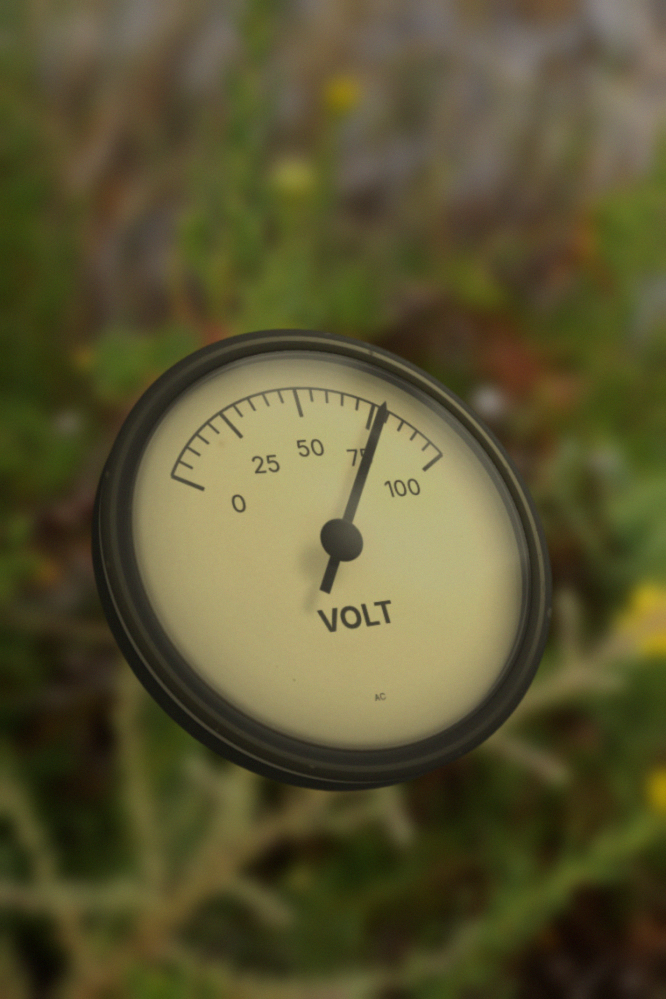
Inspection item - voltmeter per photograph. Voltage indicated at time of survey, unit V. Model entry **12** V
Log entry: **77.5** V
